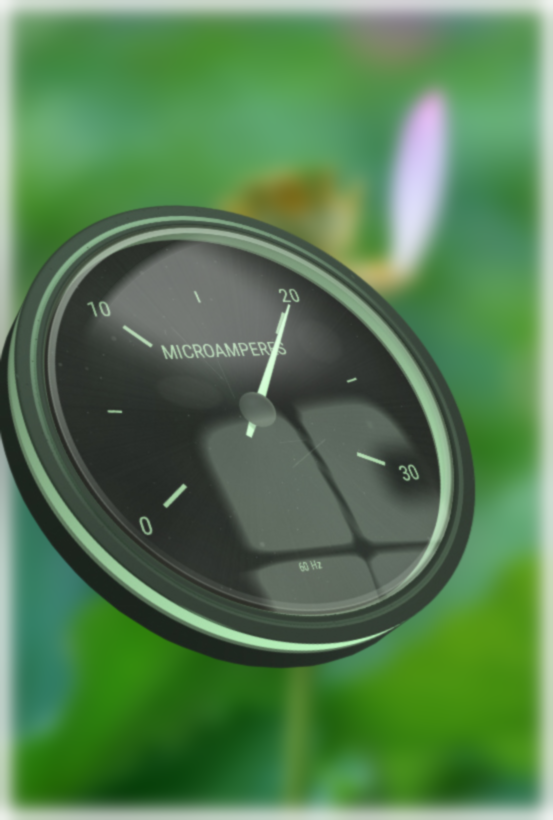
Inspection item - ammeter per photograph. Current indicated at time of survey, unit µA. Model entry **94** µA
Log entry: **20** µA
